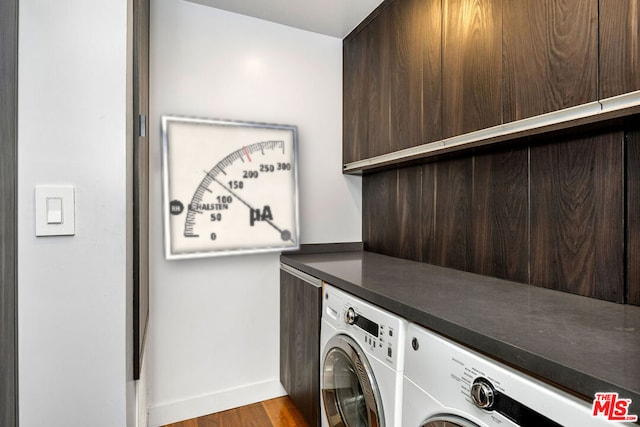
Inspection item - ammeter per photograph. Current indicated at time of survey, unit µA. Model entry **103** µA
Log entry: **125** µA
